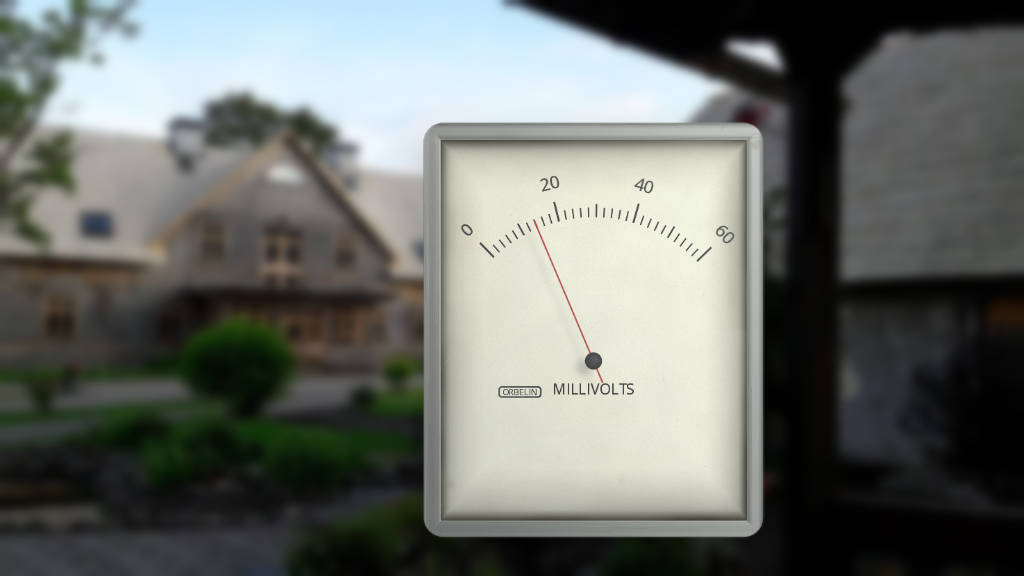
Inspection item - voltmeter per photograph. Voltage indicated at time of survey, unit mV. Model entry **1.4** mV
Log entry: **14** mV
